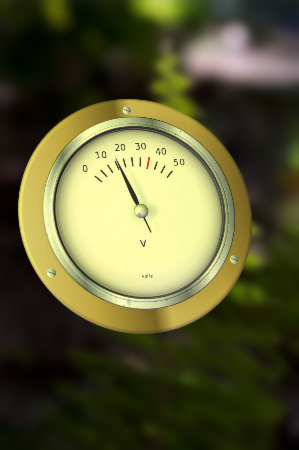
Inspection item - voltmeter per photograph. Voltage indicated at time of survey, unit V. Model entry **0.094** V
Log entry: **15** V
